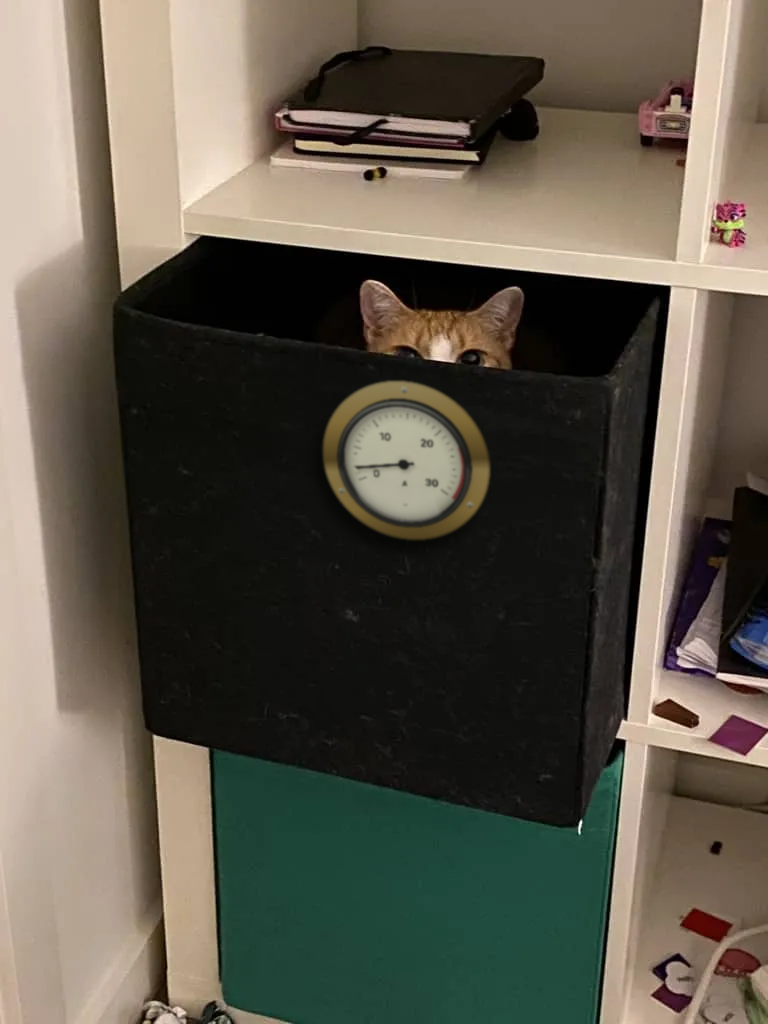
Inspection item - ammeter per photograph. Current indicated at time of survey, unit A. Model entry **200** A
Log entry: **2** A
